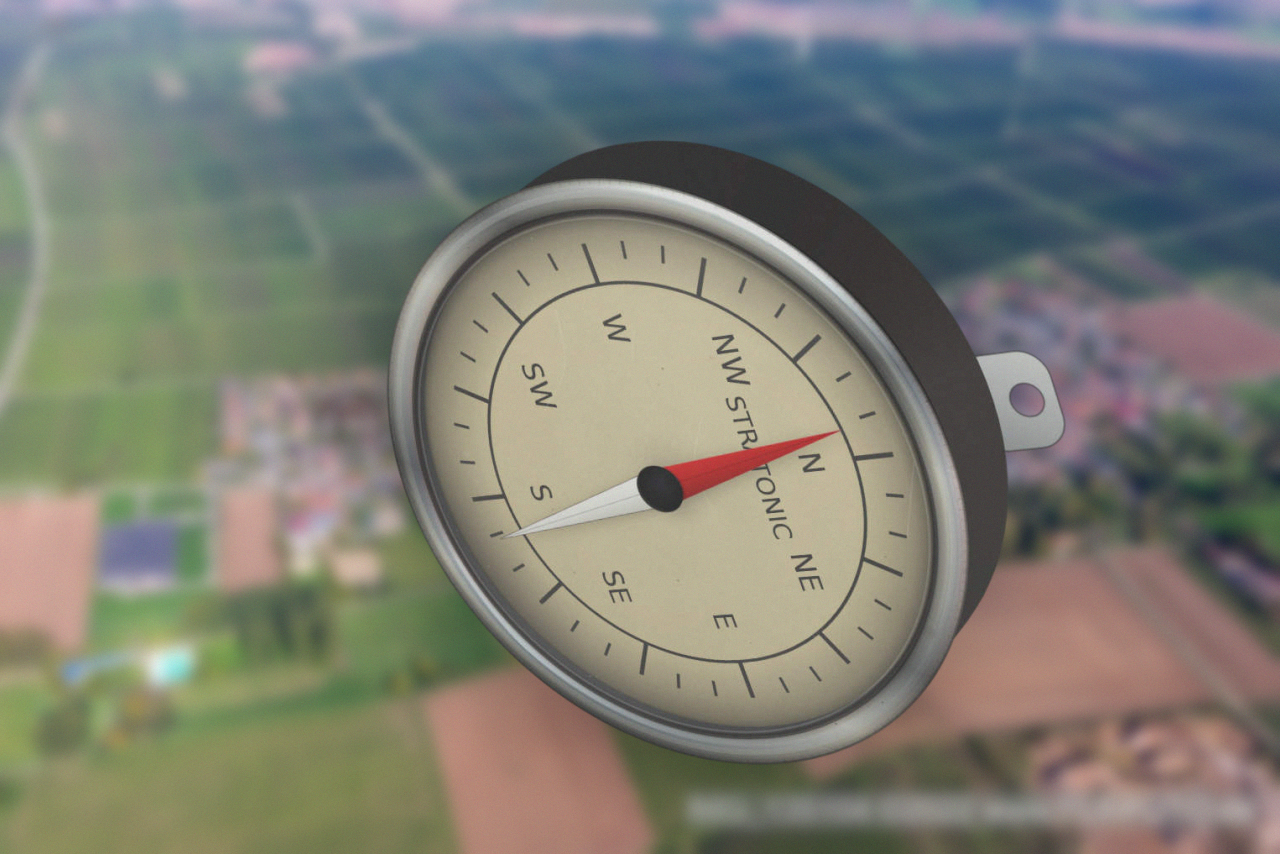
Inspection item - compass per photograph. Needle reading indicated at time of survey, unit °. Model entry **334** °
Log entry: **350** °
